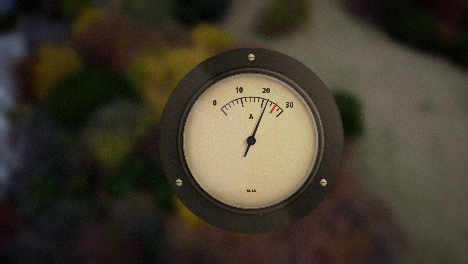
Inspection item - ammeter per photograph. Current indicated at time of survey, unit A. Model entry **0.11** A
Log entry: **22** A
